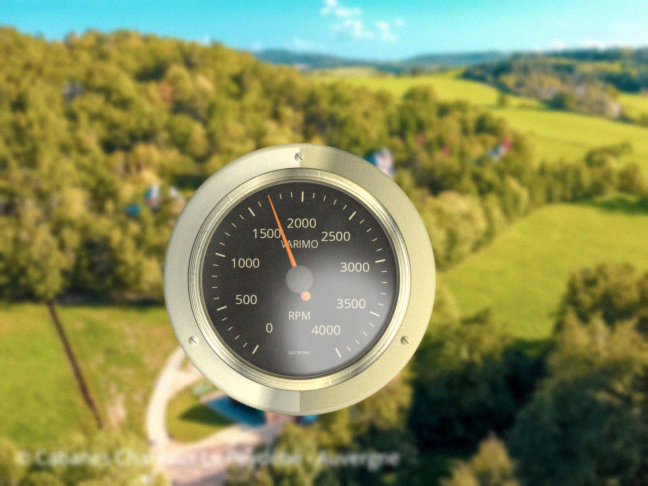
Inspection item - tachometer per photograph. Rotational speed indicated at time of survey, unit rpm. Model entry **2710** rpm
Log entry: **1700** rpm
